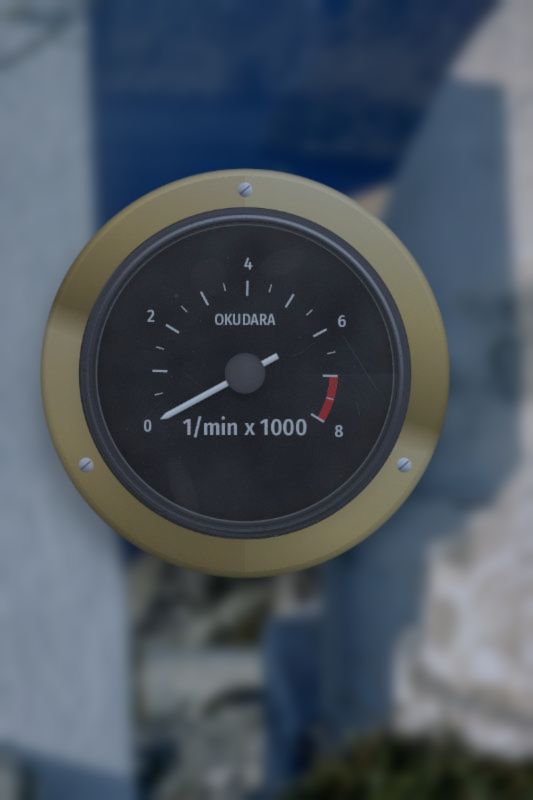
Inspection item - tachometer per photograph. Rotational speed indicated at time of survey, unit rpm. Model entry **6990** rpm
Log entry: **0** rpm
